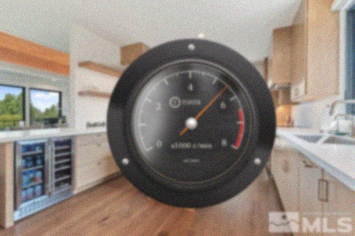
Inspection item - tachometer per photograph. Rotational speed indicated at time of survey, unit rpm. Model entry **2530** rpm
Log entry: **5500** rpm
